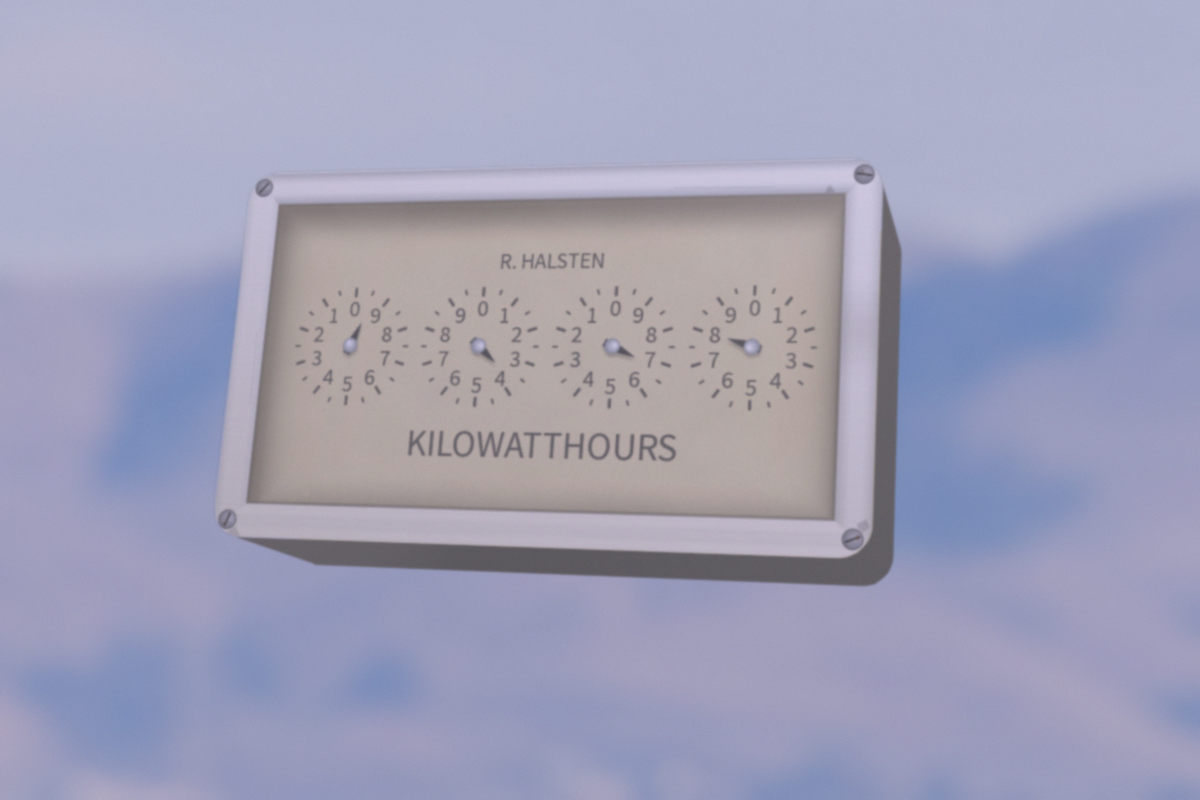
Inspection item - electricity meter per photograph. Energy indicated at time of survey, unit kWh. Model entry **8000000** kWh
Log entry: **9368** kWh
